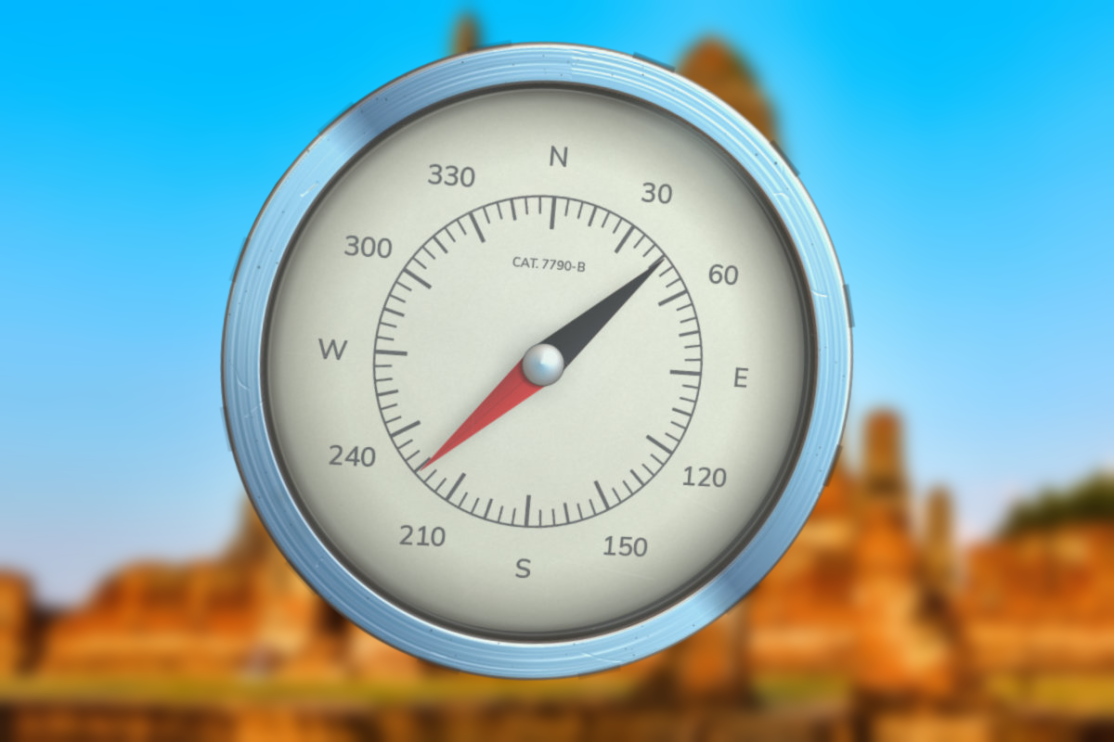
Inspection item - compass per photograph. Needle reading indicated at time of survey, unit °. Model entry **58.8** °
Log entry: **225** °
